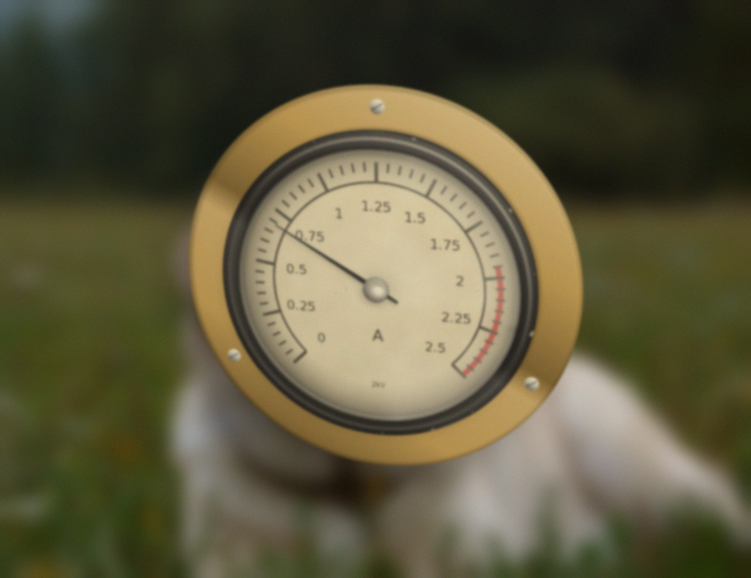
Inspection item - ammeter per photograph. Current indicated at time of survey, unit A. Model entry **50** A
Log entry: **0.7** A
